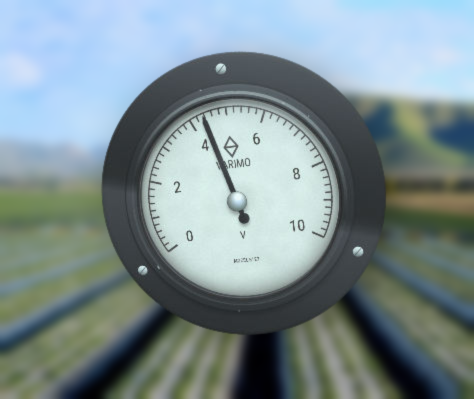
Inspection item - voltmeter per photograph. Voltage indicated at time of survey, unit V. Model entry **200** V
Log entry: **4.4** V
